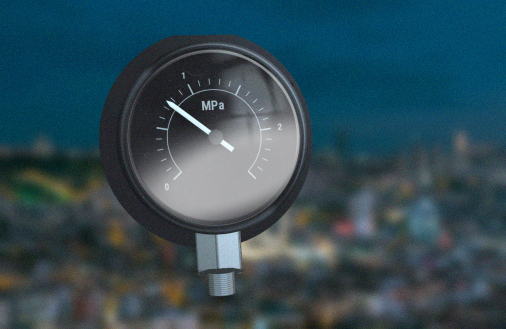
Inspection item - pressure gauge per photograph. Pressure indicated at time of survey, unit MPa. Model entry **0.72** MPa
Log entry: **0.75** MPa
